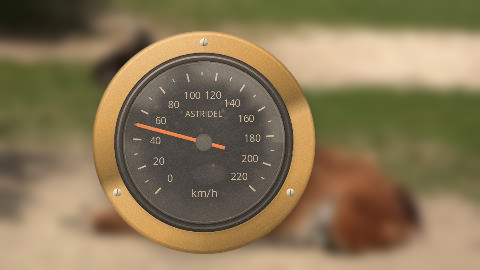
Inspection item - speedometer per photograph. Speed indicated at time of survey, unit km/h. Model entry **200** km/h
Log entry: **50** km/h
